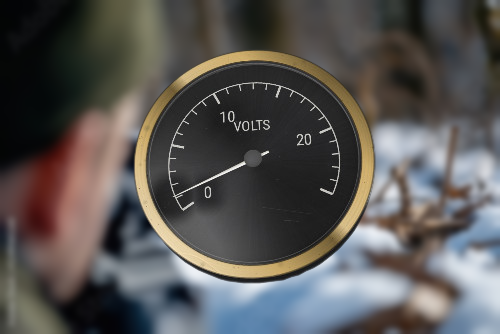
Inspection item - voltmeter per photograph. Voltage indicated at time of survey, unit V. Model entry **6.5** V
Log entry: **1** V
